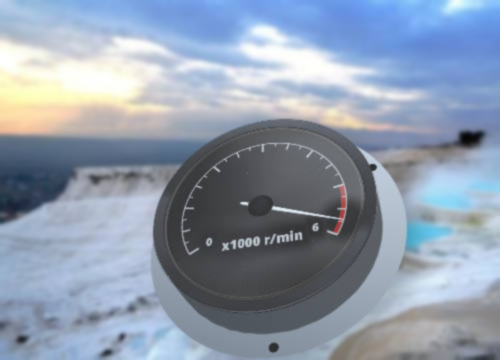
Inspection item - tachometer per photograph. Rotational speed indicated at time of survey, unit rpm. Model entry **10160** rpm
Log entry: **5750** rpm
